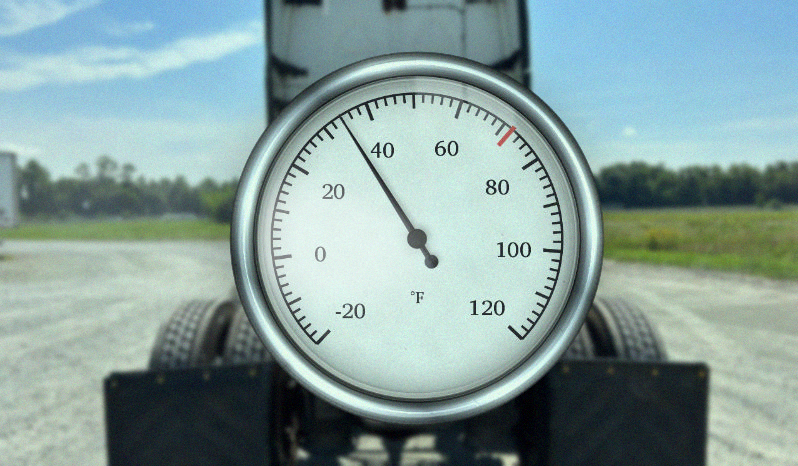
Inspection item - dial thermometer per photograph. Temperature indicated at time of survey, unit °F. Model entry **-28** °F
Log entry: **34** °F
